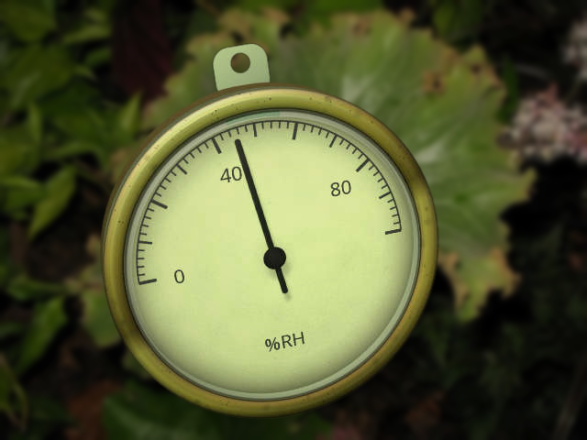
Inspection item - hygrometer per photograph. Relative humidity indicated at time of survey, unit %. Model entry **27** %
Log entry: **45** %
